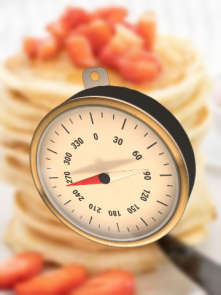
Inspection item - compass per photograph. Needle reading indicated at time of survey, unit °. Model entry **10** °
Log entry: **260** °
